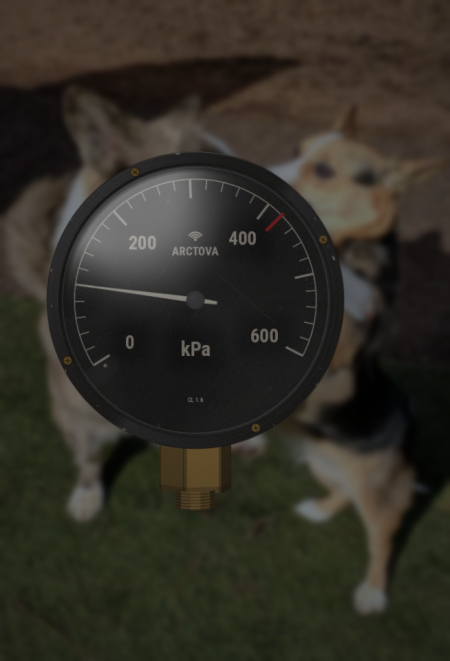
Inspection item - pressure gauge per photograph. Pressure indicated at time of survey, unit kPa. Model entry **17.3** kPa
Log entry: **100** kPa
